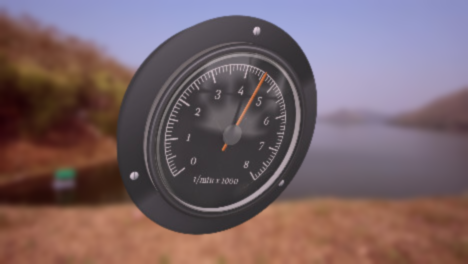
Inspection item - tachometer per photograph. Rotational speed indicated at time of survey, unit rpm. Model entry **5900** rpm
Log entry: **4500** rpm
